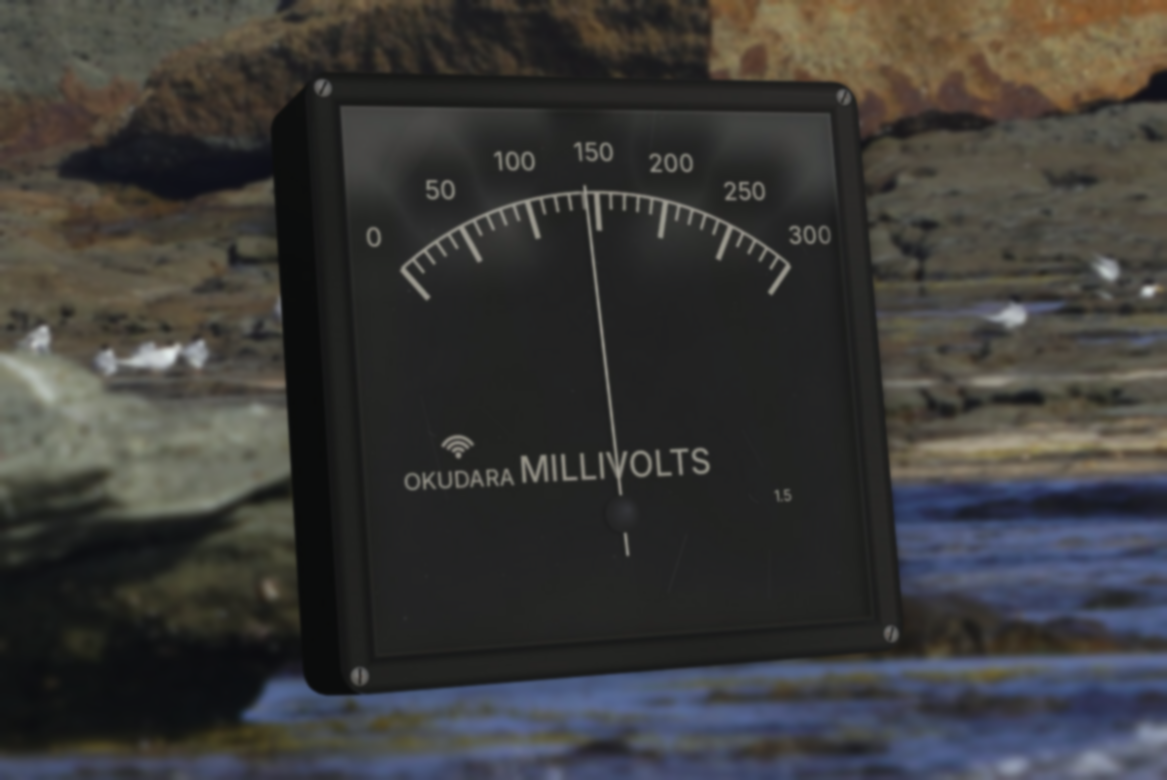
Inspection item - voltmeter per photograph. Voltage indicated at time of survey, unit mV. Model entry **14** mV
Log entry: **140** mV
